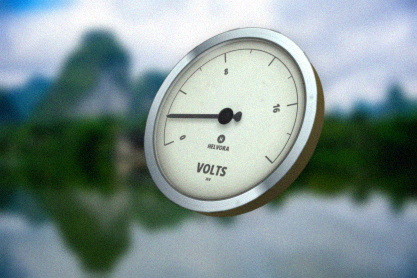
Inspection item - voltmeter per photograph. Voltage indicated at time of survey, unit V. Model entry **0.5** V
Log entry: **2** V
